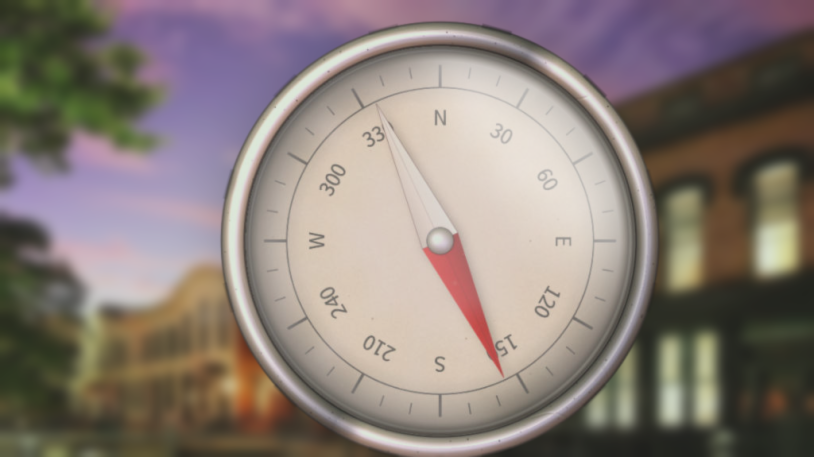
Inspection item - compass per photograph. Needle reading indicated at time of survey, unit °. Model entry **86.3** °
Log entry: **155** °
